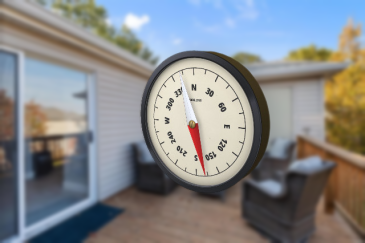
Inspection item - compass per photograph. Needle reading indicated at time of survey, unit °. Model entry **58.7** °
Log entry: **165** °
